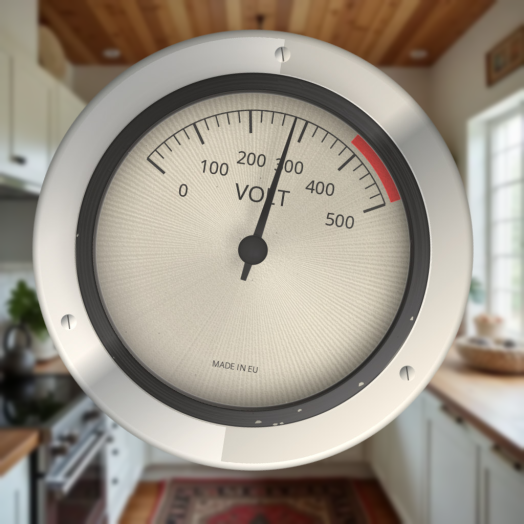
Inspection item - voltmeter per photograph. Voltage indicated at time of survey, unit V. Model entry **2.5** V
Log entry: **280** V
